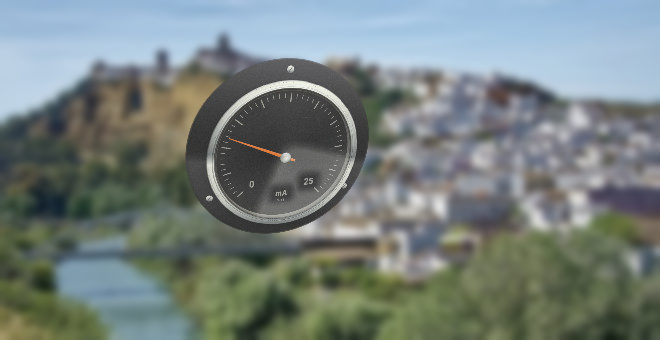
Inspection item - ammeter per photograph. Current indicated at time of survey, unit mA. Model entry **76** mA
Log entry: **6** mA
